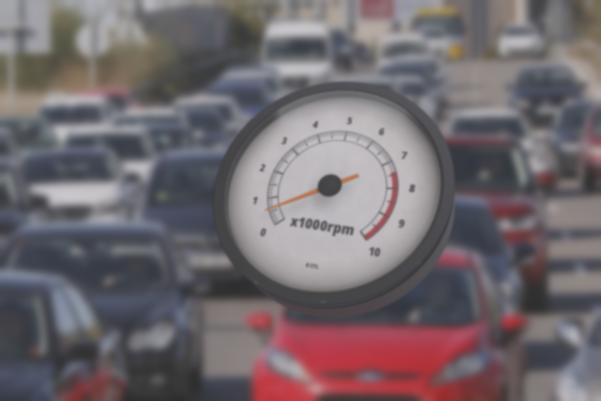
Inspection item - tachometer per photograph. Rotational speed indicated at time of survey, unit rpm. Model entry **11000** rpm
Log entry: **500** rpm
